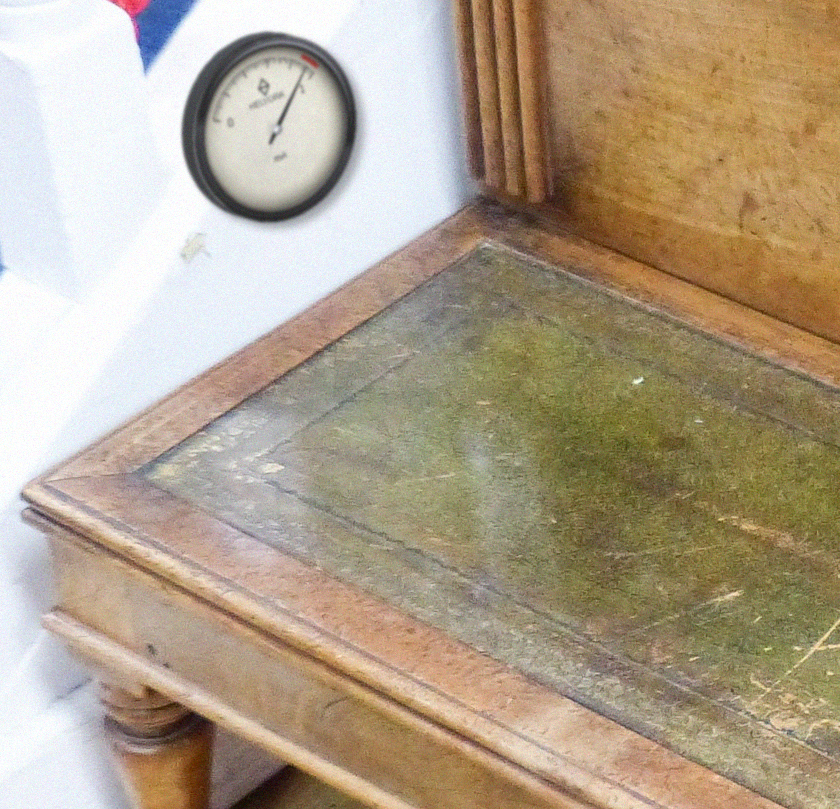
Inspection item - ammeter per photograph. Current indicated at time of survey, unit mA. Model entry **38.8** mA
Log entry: **0.9** mA
